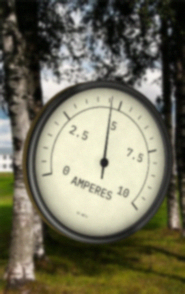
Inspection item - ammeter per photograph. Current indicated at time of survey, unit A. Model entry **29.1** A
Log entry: **4.5** A
